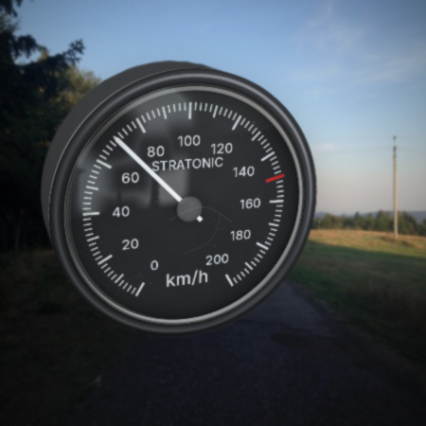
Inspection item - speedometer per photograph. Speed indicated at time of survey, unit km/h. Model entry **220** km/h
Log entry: **70** km/h
